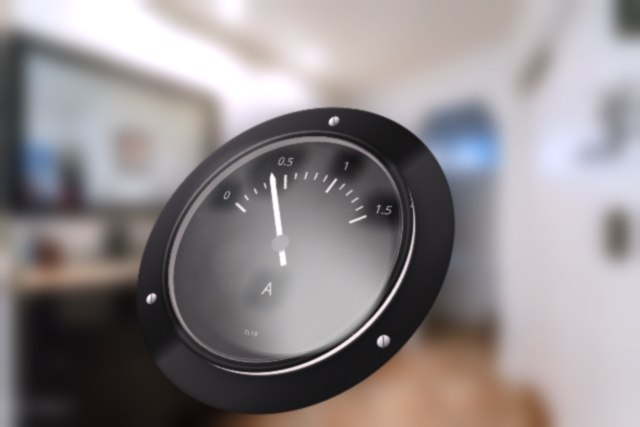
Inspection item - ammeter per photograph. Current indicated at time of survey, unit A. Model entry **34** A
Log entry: **0.4** A
